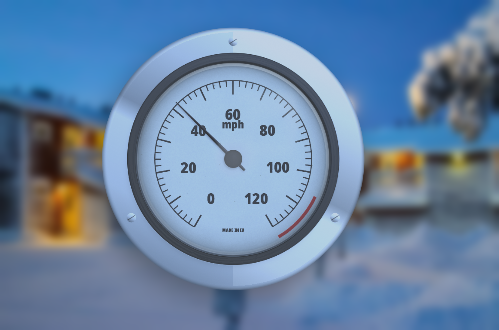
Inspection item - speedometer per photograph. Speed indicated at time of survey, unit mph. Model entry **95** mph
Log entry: **42** mph
